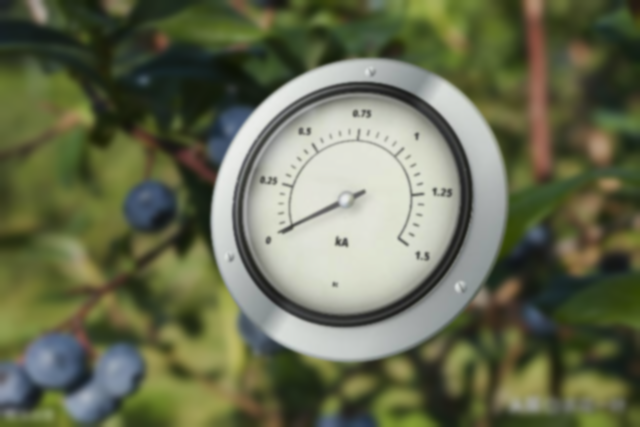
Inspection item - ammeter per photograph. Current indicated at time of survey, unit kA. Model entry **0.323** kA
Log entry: **0** kA
